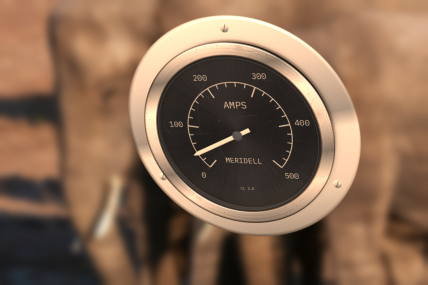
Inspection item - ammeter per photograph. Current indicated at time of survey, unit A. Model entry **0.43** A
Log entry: **40** A
